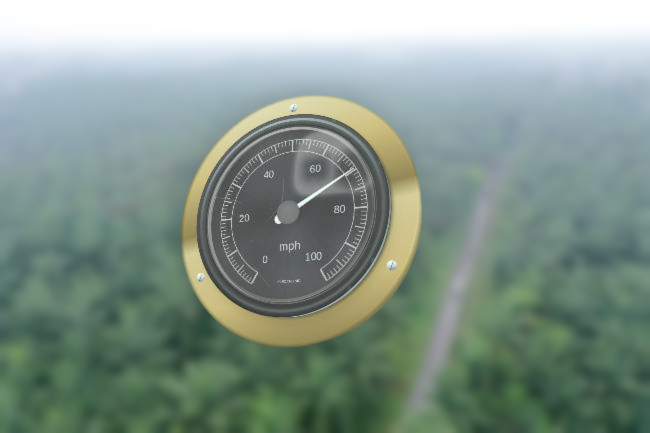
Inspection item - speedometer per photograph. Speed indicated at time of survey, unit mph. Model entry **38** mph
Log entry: **70** mph
